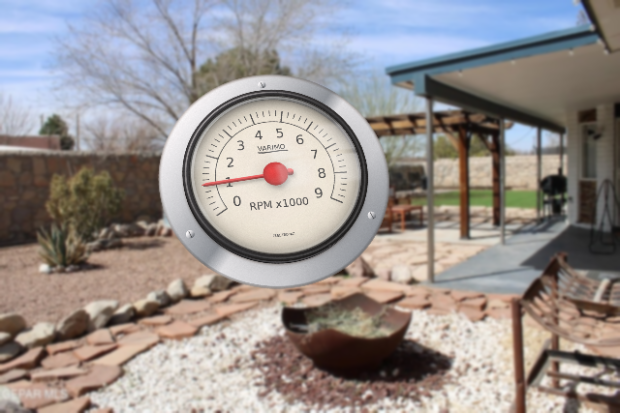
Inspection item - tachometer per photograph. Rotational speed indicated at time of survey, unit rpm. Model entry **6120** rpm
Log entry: **1000** rpm
